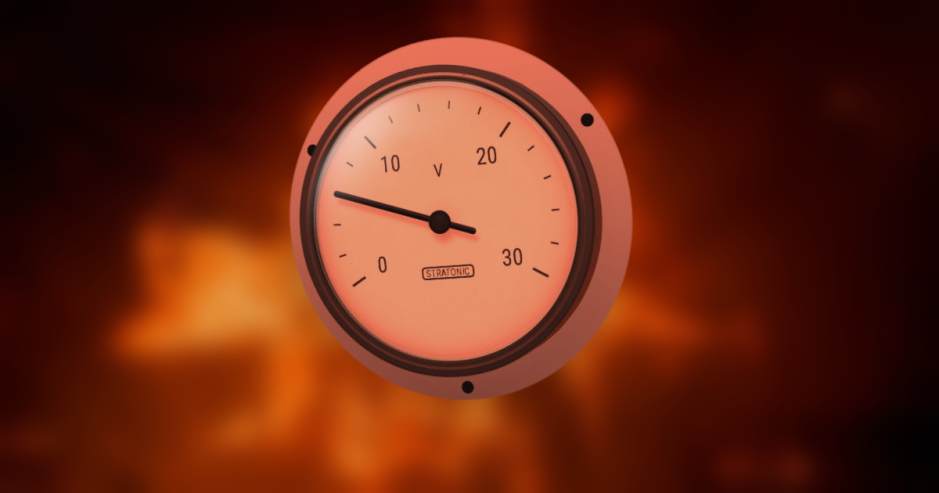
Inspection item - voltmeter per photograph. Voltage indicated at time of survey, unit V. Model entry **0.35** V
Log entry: **6** V
